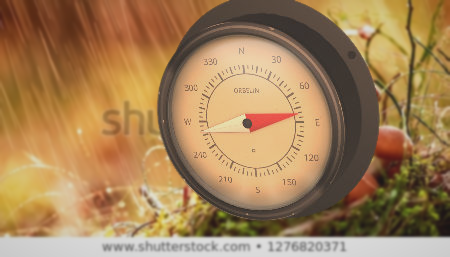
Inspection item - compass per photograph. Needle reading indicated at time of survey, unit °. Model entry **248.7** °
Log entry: **80** °
